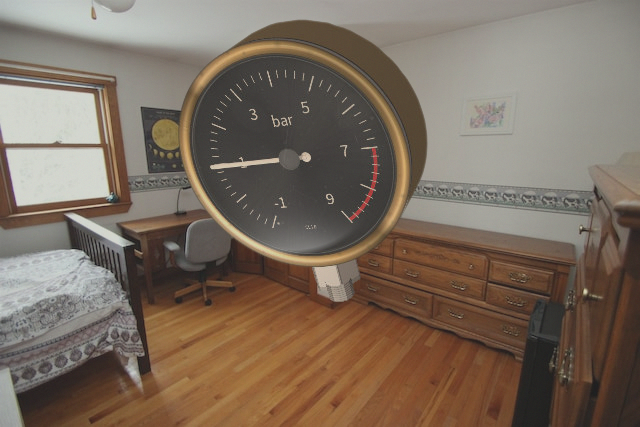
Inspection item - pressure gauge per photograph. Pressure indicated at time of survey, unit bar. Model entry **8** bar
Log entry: **1** bar
